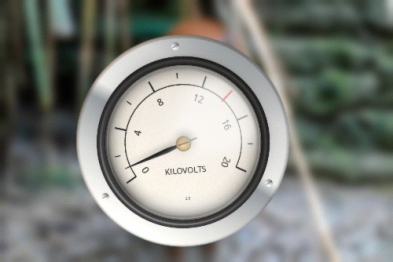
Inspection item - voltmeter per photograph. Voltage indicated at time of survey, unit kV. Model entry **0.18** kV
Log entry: **1** kV
